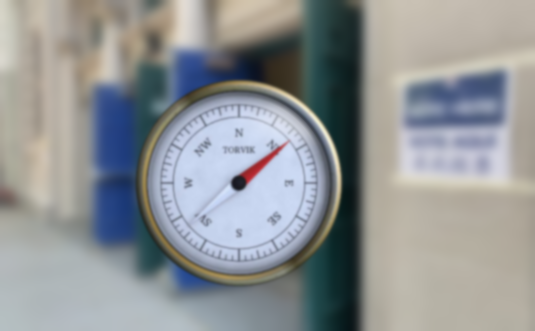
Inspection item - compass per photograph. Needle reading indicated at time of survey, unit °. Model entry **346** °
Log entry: **50** °
